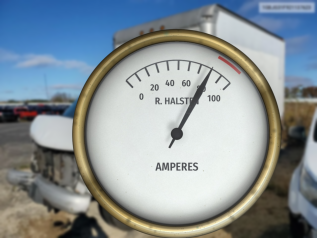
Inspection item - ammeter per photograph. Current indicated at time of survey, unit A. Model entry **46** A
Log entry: **80** A
